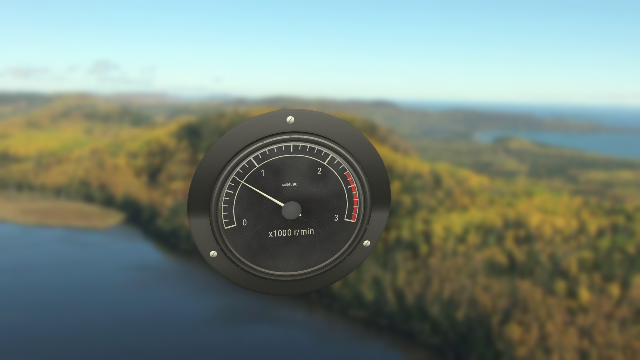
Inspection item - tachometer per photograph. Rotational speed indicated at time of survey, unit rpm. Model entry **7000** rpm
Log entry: **700** rpm
